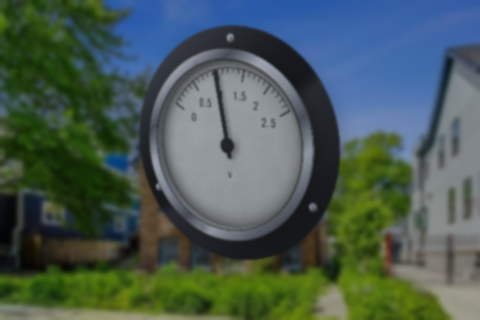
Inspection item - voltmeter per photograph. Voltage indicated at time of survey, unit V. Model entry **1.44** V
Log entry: **1** V
